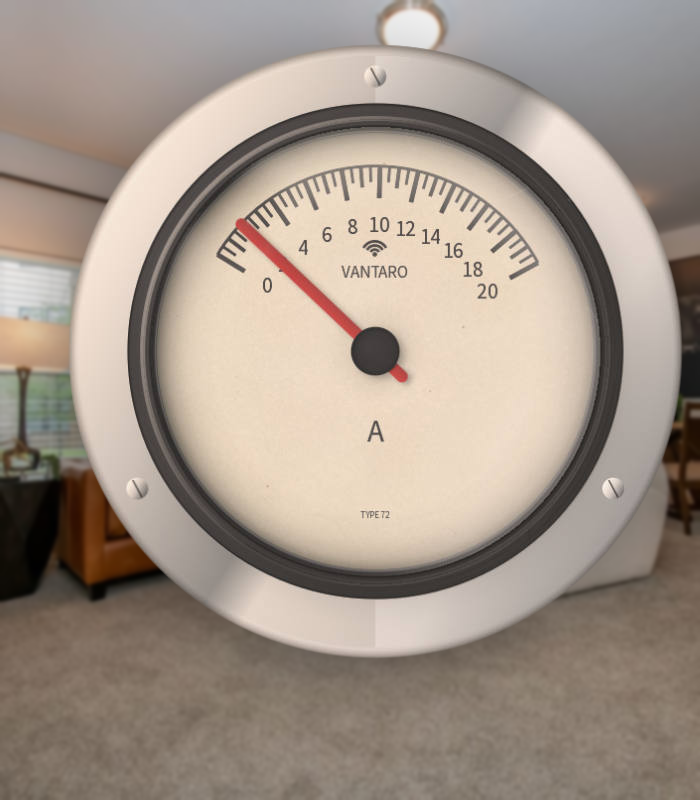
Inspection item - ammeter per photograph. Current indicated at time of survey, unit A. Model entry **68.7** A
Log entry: **2** A
